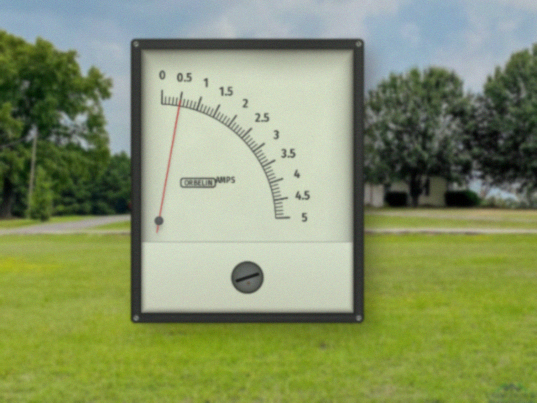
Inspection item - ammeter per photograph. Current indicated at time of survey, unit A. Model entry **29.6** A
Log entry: **0.5** A
